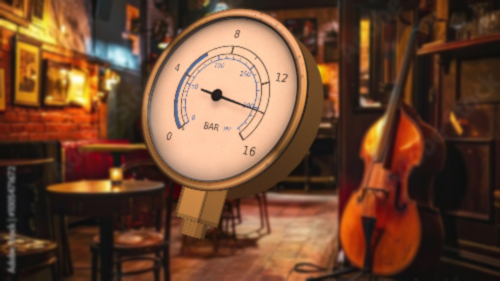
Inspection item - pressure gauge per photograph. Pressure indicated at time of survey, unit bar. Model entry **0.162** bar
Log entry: **14** bar
